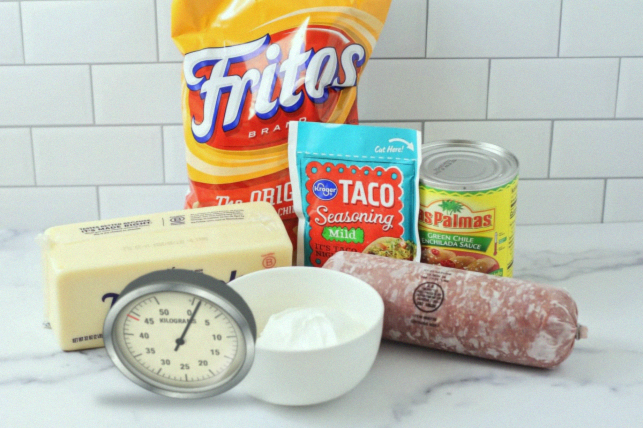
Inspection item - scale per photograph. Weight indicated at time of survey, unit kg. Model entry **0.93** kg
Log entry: **1** kg
